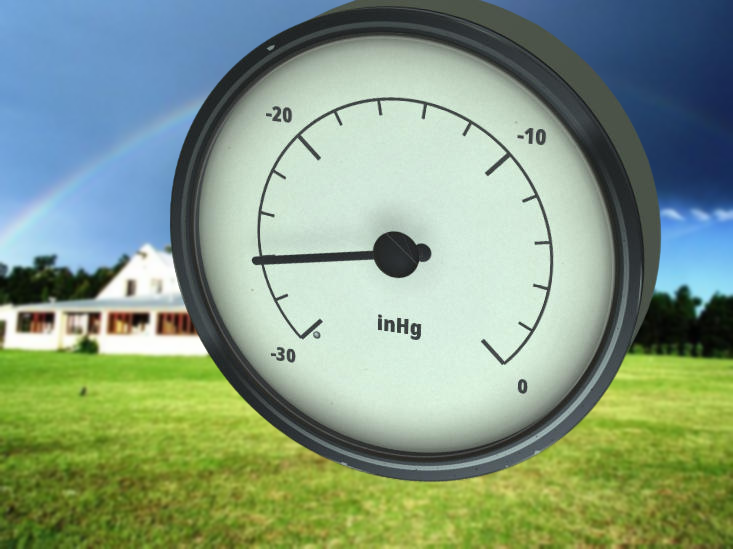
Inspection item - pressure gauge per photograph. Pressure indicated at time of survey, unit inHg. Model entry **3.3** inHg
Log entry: **-26** inHg
